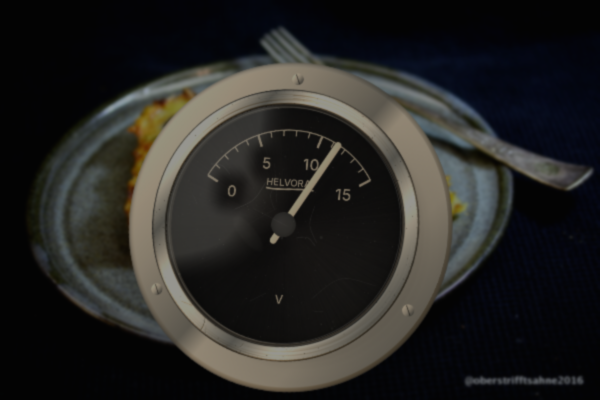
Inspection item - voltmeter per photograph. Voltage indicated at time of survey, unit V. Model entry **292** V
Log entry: **11.5** V
